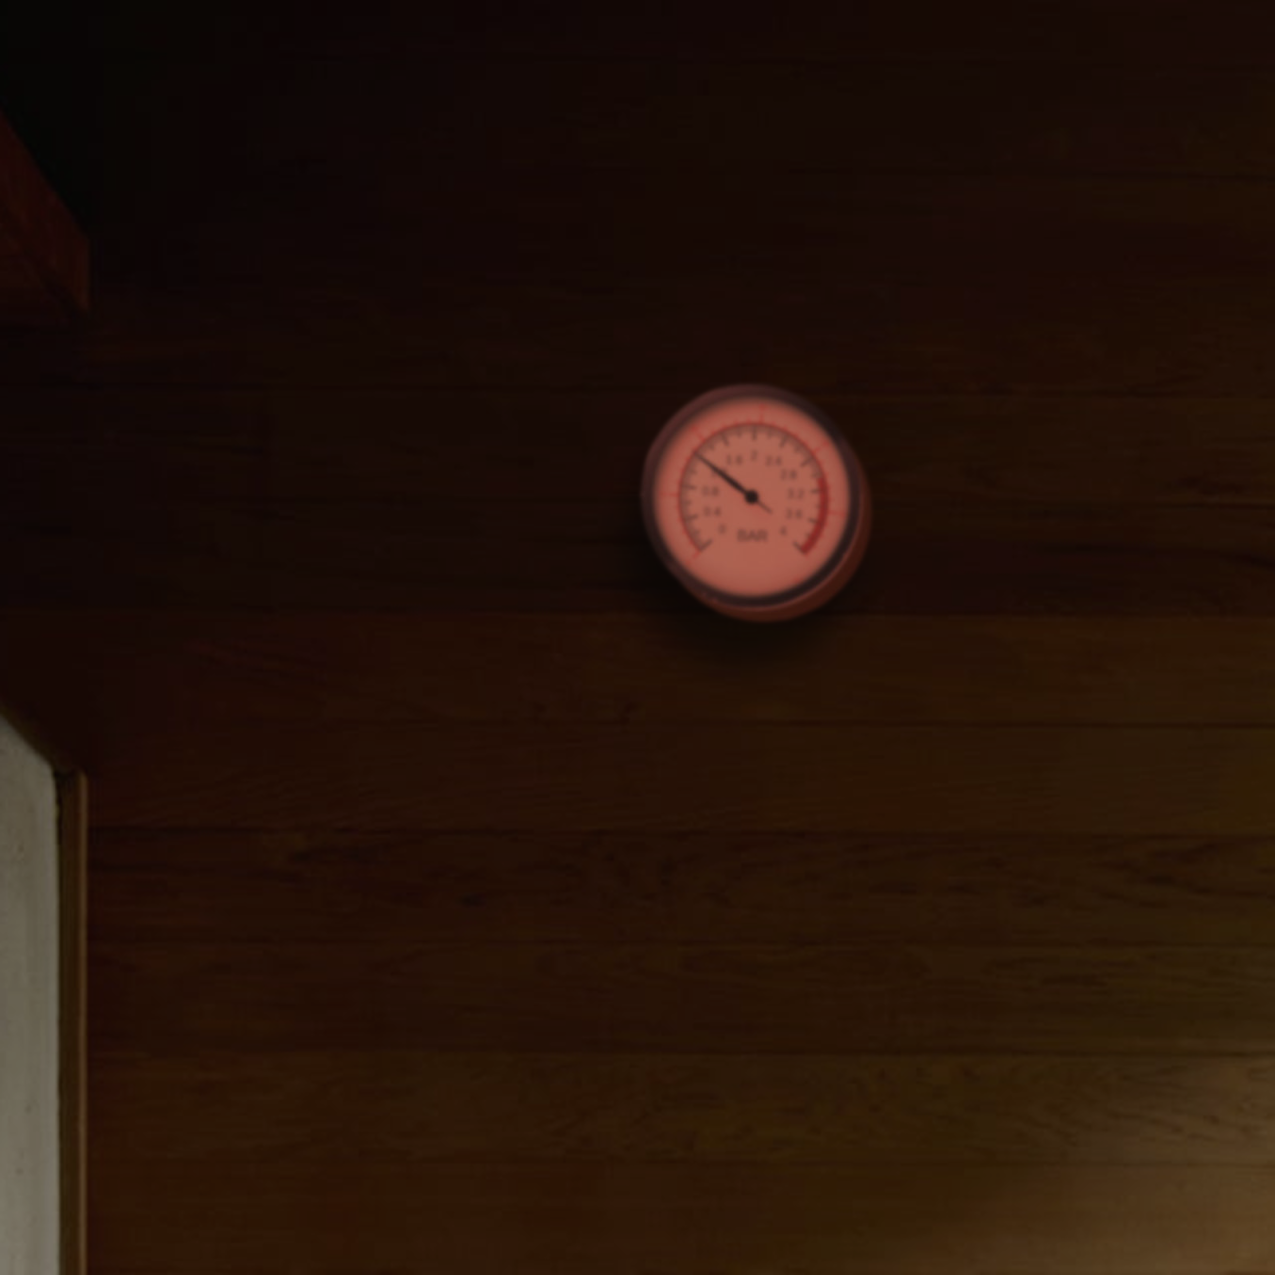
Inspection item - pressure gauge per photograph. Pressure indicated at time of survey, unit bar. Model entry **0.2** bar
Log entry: **1.2** bar
